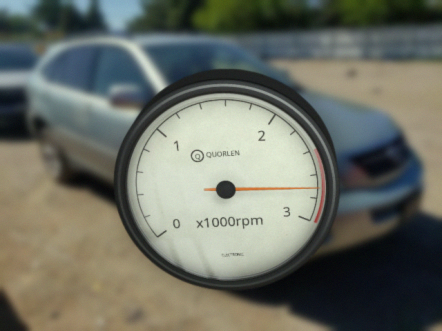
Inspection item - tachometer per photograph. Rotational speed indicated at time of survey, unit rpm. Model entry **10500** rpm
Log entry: **2700** rpm
